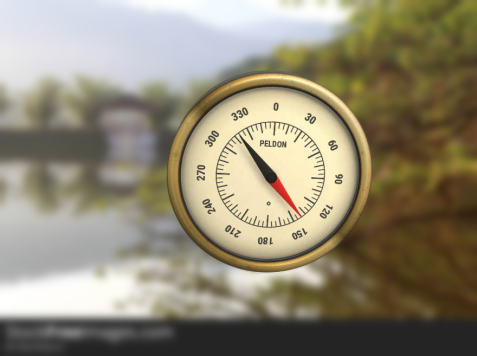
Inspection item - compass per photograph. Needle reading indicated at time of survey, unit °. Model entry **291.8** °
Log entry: **140** °
